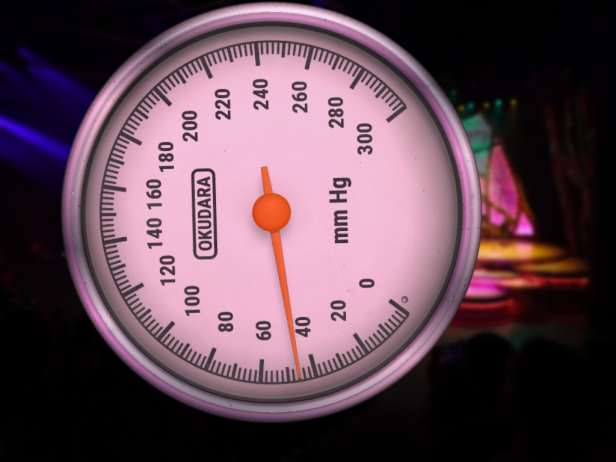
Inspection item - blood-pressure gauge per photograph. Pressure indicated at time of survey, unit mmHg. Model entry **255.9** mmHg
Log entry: **46** mmHg
